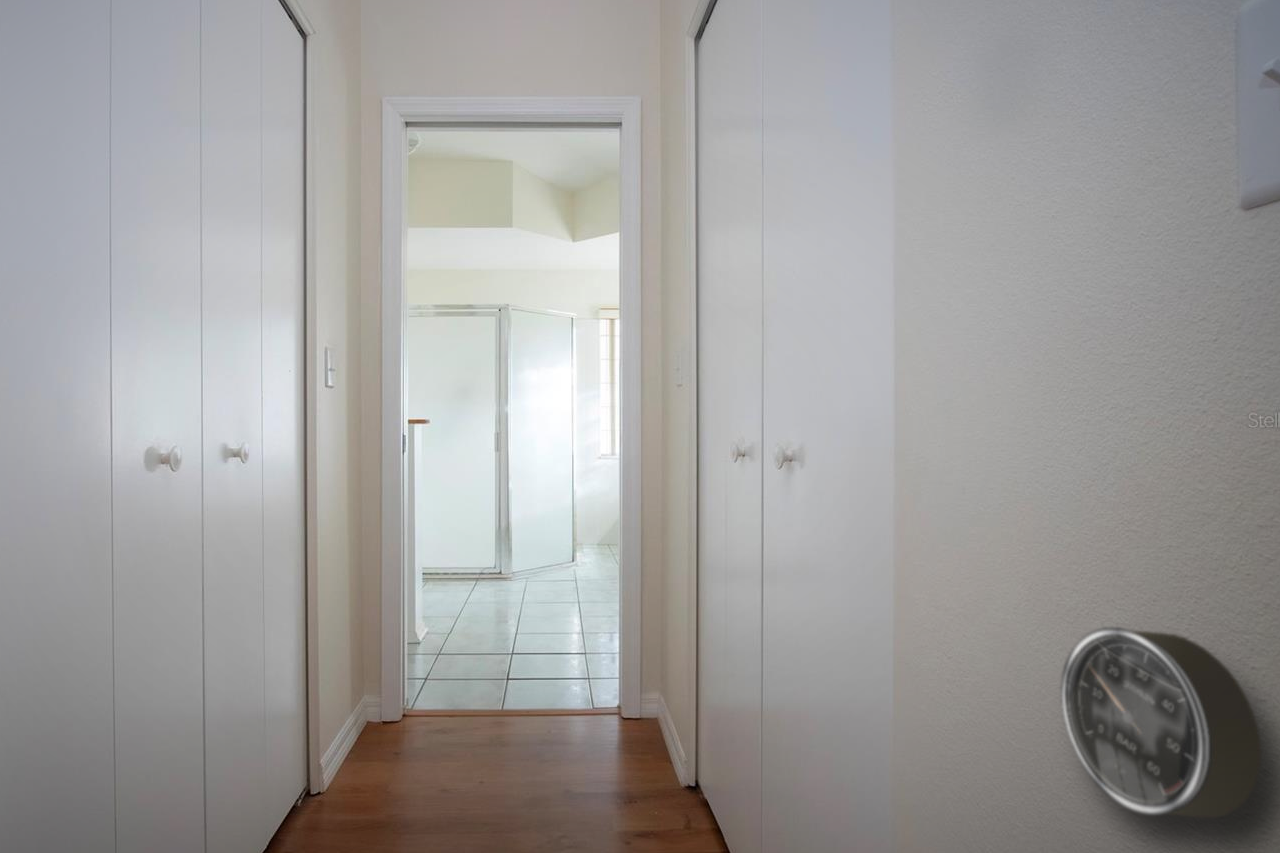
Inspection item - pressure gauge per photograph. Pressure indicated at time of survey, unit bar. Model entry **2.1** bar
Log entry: **15** bar
